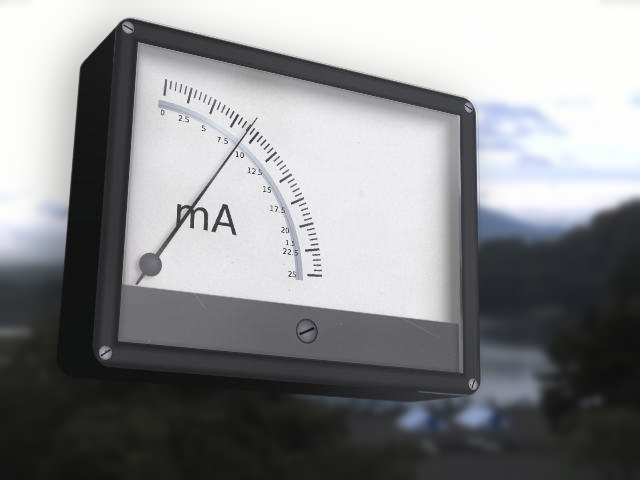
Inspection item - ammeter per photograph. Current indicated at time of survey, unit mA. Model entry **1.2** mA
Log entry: **9** mA
